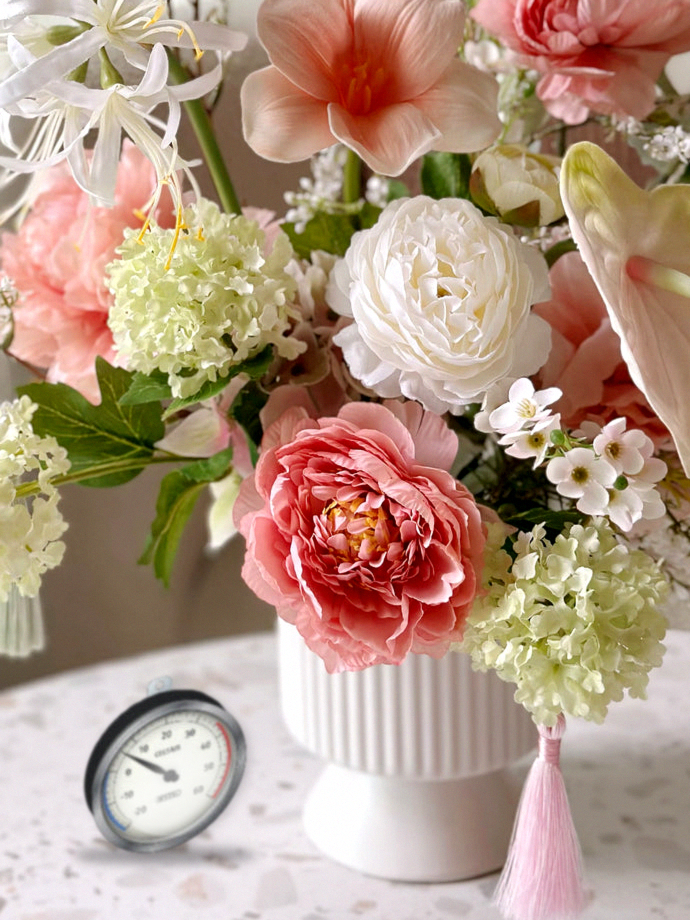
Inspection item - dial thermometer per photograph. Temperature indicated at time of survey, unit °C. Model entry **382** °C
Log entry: **6** °C
